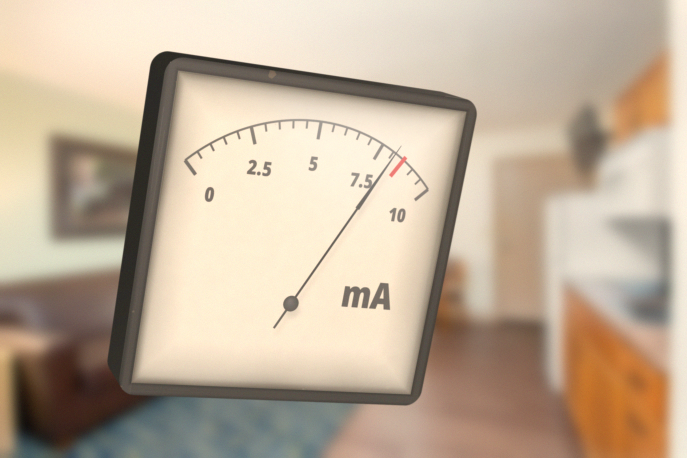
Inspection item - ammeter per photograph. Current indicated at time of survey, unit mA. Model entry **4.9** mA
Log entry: **8** mA
